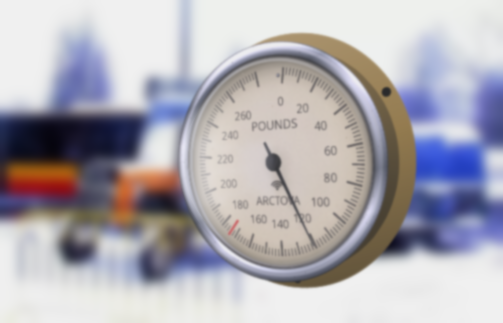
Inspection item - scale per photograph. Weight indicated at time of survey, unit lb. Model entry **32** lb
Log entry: **120** lb
